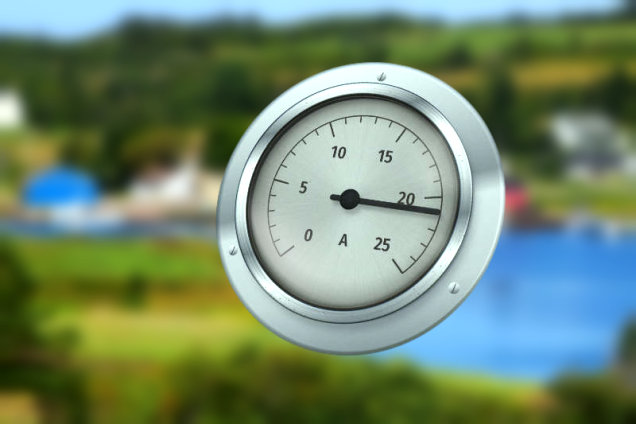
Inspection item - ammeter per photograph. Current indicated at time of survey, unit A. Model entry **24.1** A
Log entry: **21** A
